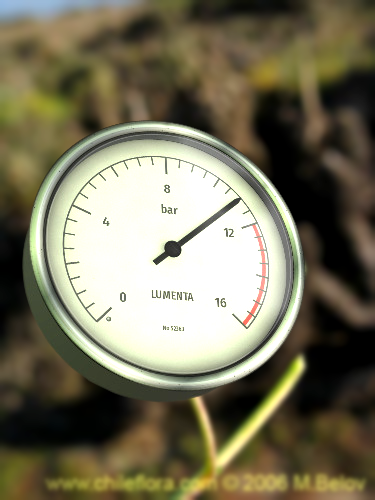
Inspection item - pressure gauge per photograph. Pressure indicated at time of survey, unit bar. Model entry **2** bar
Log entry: **11** bar
